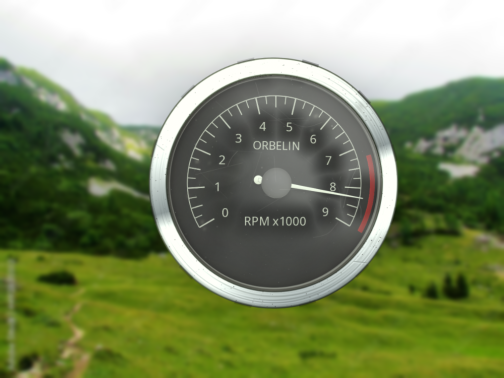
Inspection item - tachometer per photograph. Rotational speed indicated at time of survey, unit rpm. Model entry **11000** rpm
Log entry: **8250** rpm
